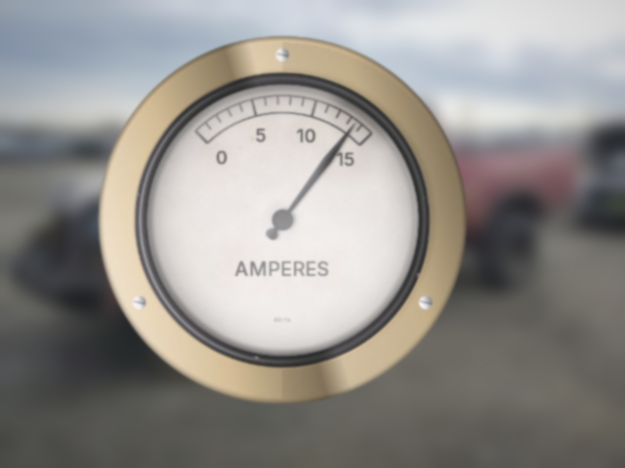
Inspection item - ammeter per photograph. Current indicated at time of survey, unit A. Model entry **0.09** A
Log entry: **13.5** A
